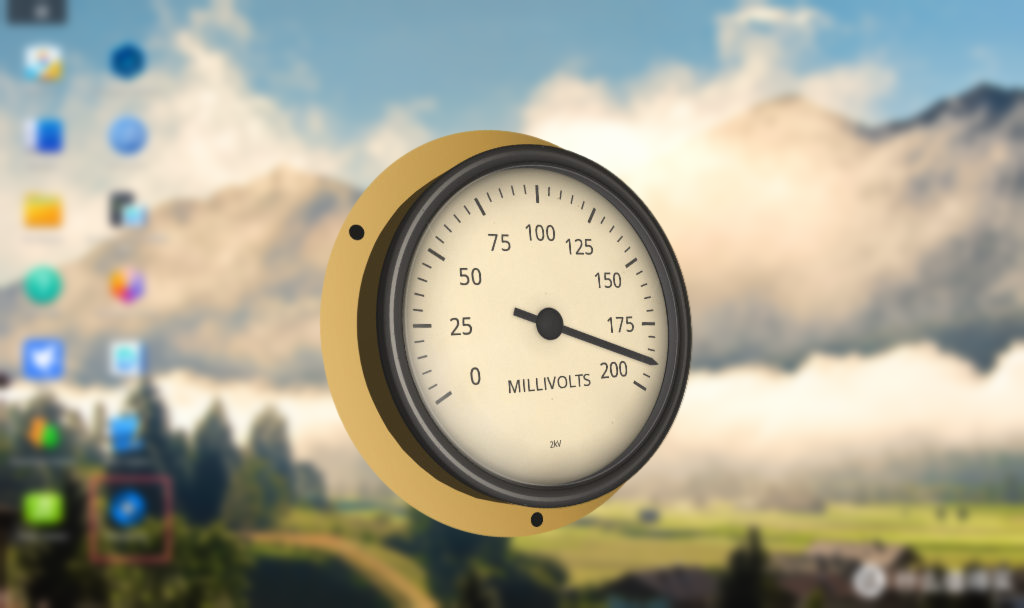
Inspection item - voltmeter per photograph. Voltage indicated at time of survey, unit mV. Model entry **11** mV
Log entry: **190** mV
